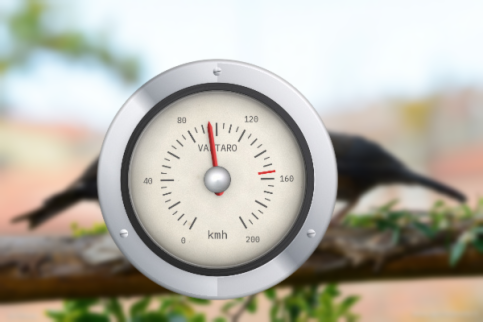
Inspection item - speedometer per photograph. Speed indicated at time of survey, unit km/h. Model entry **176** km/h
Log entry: **95** km/h
